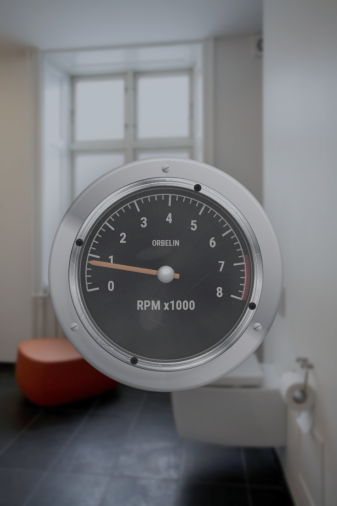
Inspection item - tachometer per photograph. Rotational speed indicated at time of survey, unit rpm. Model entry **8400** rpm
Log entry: **800** rpm
